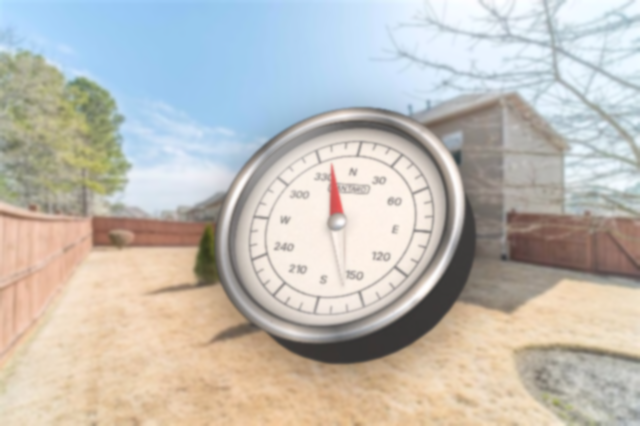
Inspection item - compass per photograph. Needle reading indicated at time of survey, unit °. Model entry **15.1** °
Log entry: **340** °
